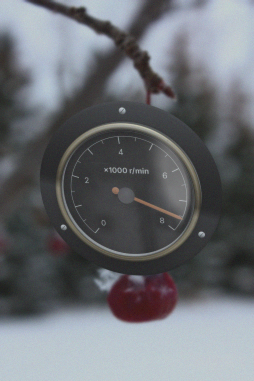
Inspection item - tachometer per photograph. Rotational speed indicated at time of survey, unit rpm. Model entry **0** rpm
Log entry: **7500** rpm
